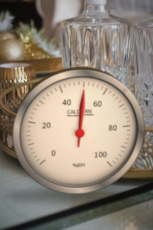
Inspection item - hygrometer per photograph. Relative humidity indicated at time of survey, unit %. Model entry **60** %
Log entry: **50** %
